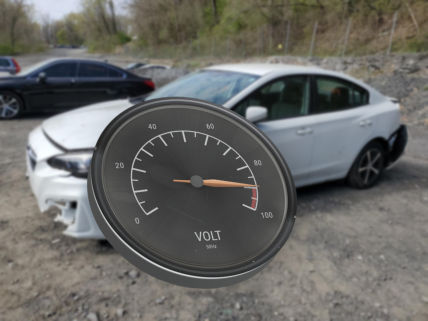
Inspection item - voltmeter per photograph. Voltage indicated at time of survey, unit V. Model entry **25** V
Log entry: **90** V
